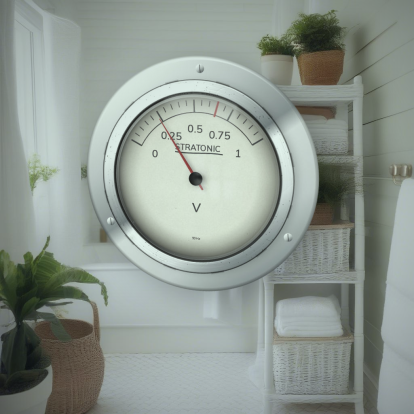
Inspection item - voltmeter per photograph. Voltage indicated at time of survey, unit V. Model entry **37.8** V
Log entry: **0.25** V
